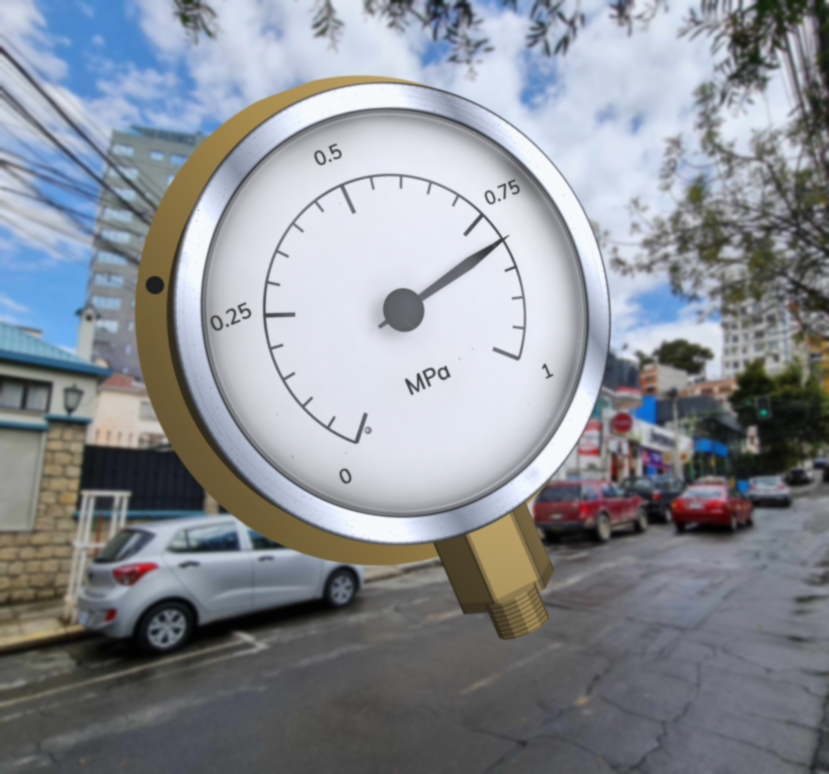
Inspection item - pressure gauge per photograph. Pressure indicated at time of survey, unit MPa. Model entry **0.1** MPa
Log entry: **0.8** MPa
